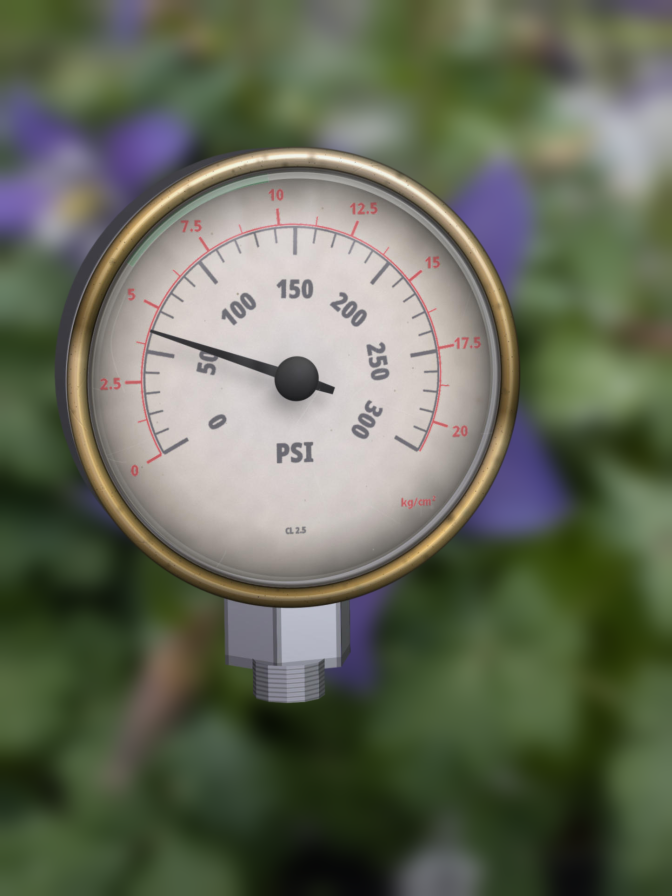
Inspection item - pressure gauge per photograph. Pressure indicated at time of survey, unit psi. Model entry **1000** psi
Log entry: **60** psi
